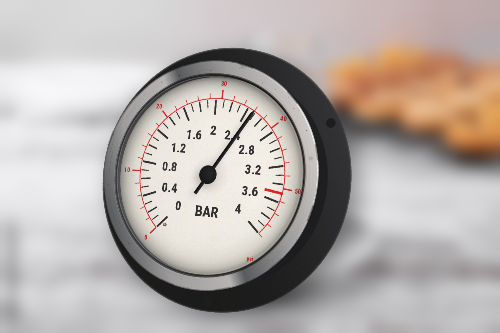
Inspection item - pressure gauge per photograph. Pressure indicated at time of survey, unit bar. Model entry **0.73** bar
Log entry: **2.5** bar
